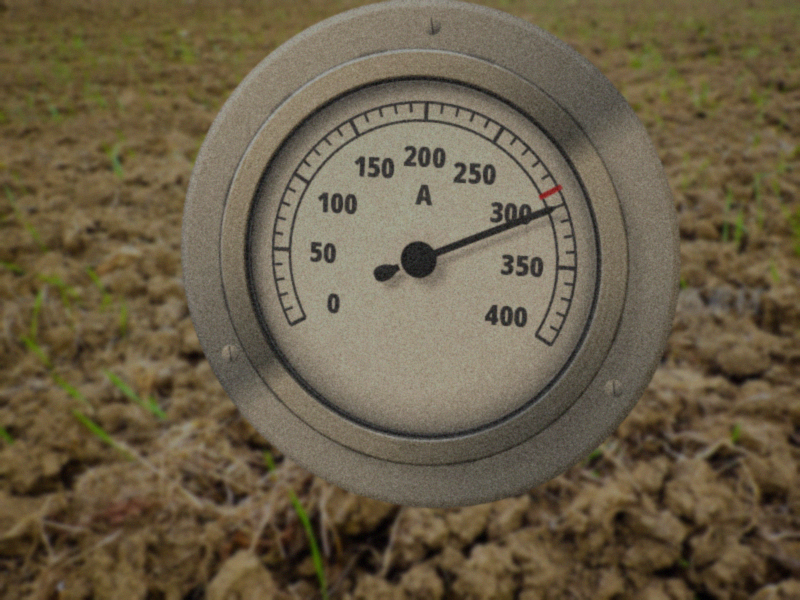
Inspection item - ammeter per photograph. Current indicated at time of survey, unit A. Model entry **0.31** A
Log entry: **310** A
